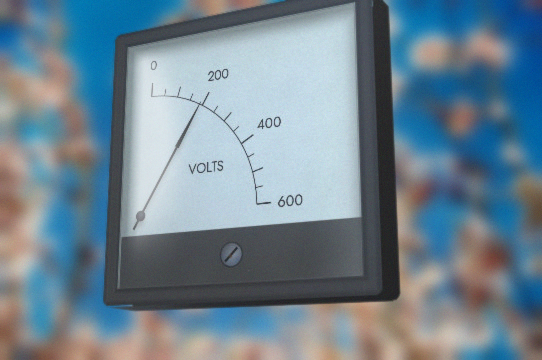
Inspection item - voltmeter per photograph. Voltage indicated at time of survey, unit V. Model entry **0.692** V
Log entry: **200** V
